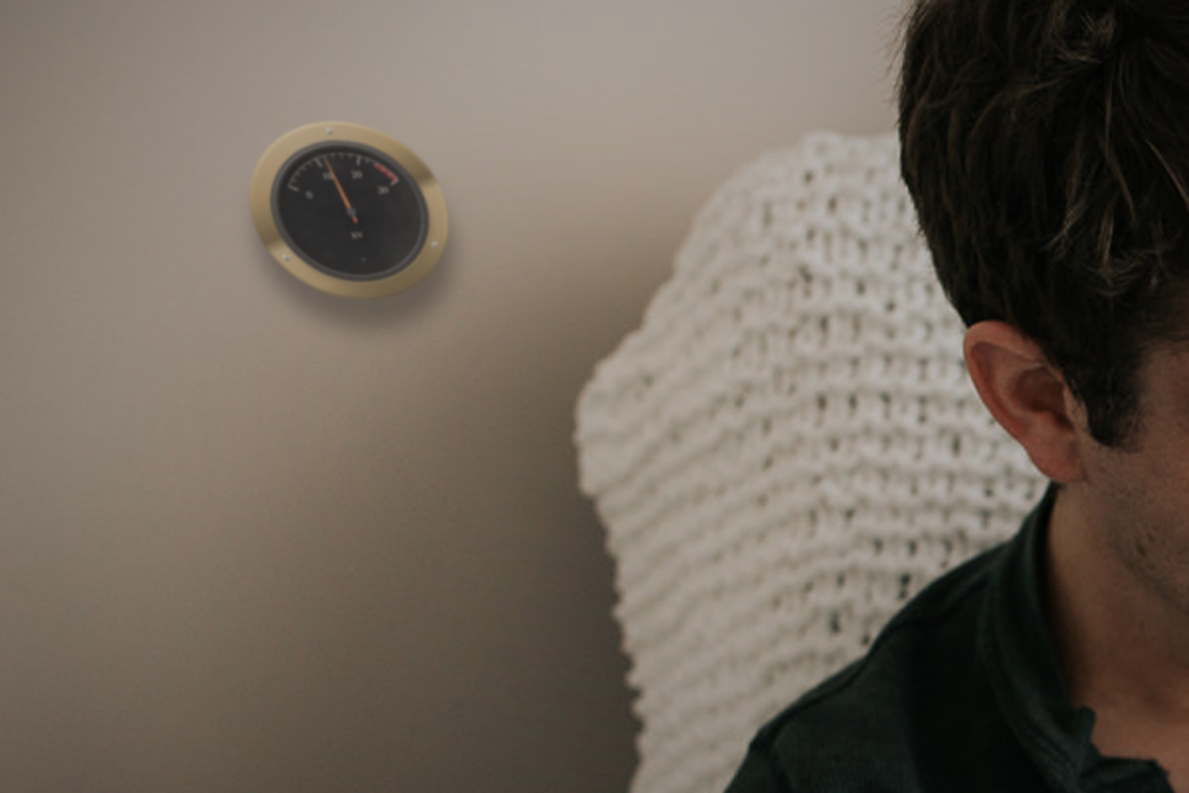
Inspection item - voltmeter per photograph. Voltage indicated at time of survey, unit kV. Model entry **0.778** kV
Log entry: **12** kV
